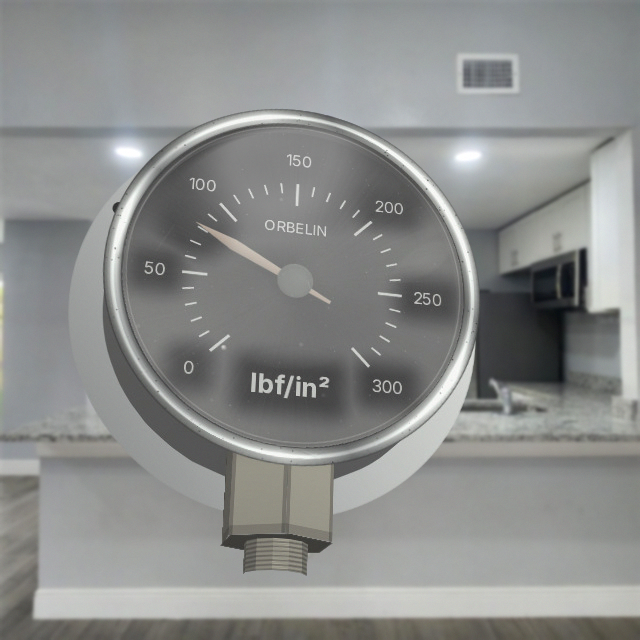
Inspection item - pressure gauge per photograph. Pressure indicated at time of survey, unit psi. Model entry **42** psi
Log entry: **80** psi
